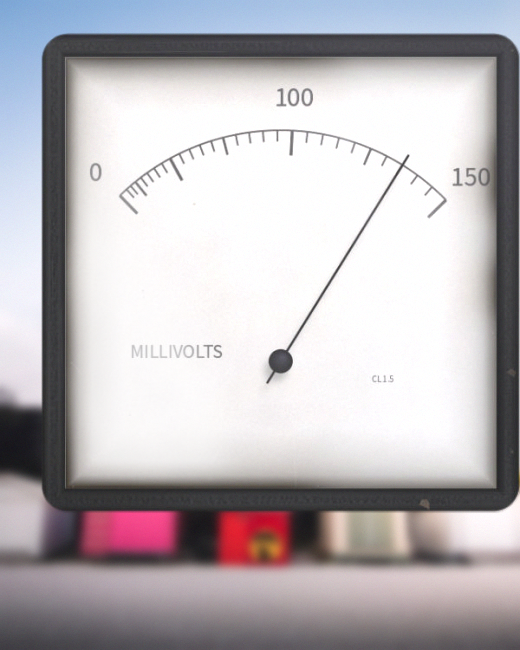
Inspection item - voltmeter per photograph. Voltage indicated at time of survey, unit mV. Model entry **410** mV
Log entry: **135** mV
